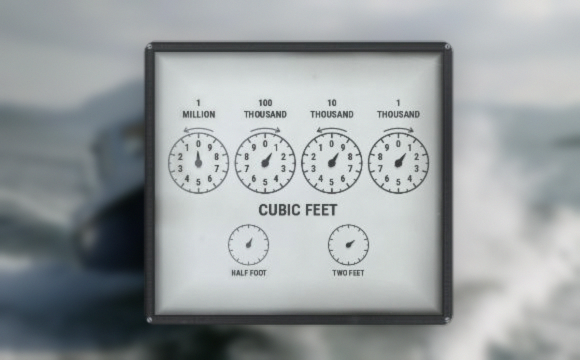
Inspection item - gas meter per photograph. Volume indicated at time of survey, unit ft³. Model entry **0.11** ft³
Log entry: **9100** ft³
